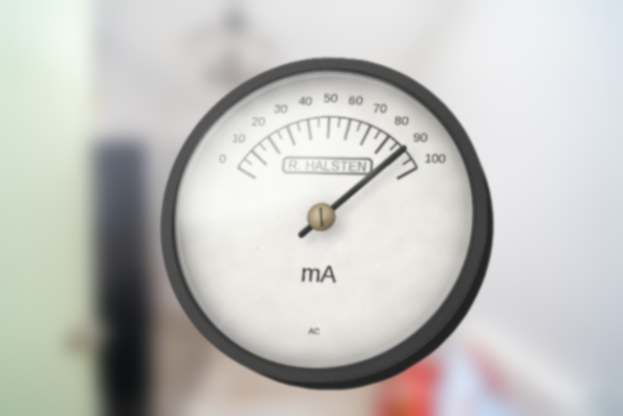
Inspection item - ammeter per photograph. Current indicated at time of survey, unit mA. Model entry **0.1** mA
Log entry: **90** mA
